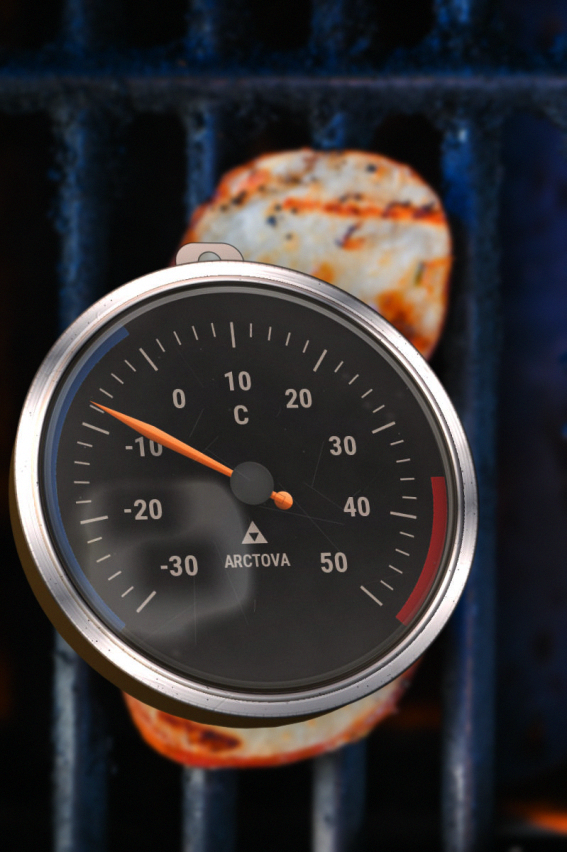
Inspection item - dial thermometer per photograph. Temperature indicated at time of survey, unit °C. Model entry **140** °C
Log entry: **-8** °C
